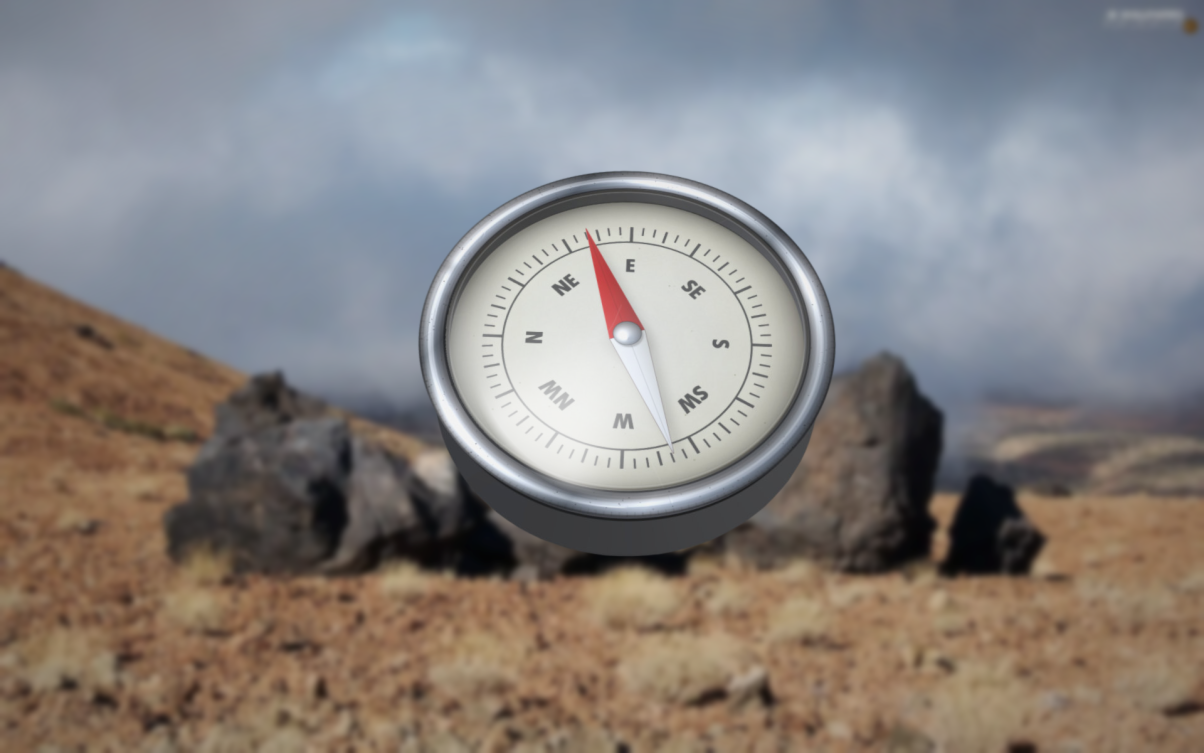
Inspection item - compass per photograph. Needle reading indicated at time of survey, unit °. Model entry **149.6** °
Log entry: **70** °
